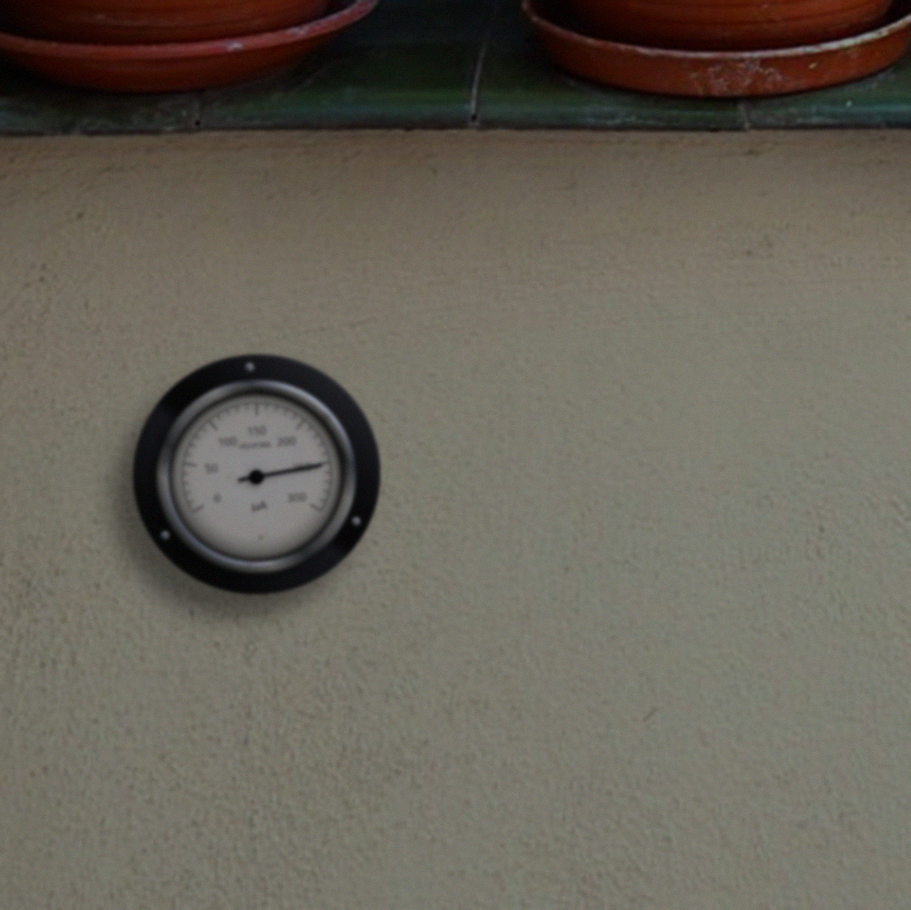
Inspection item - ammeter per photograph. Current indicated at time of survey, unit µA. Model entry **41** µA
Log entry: **250** µA
